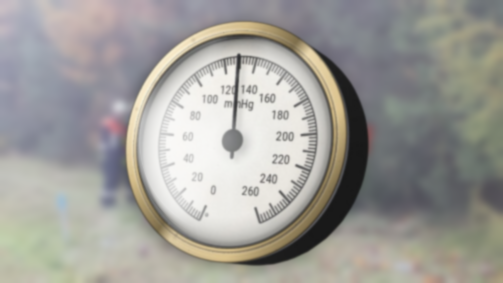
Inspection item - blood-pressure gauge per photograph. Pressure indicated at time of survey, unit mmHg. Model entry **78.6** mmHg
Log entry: **130** mmHg
